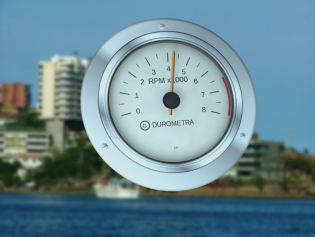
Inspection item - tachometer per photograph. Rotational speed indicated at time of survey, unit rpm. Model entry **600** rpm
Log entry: **4250** rpm
